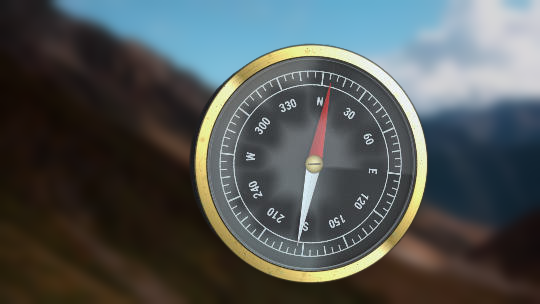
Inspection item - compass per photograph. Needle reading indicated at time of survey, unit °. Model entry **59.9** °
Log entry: **5** °
